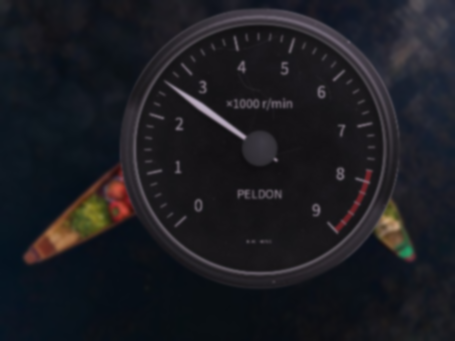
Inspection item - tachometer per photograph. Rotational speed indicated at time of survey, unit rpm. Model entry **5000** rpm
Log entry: **2600** rpm
